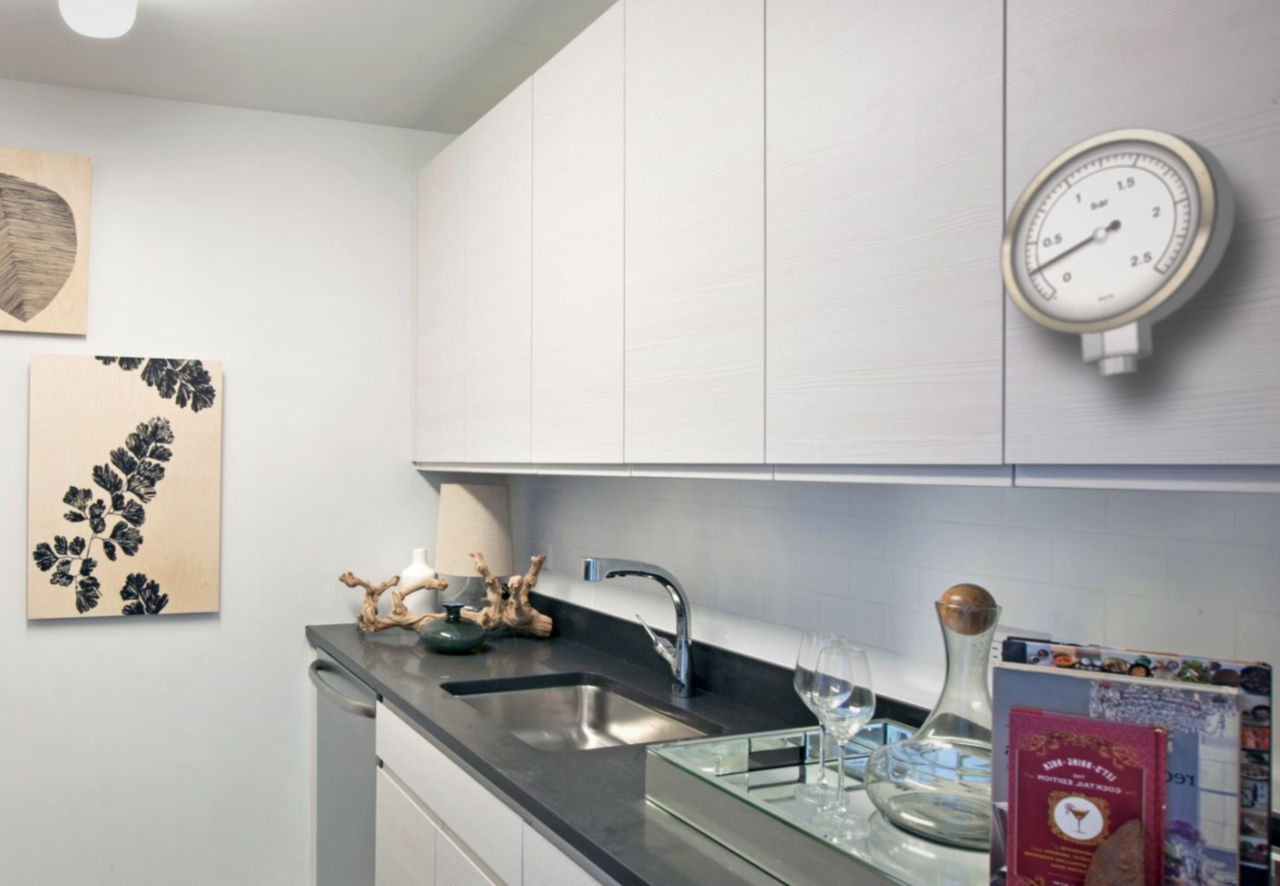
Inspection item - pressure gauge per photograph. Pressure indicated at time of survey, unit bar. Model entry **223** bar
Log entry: **0.25** bar
